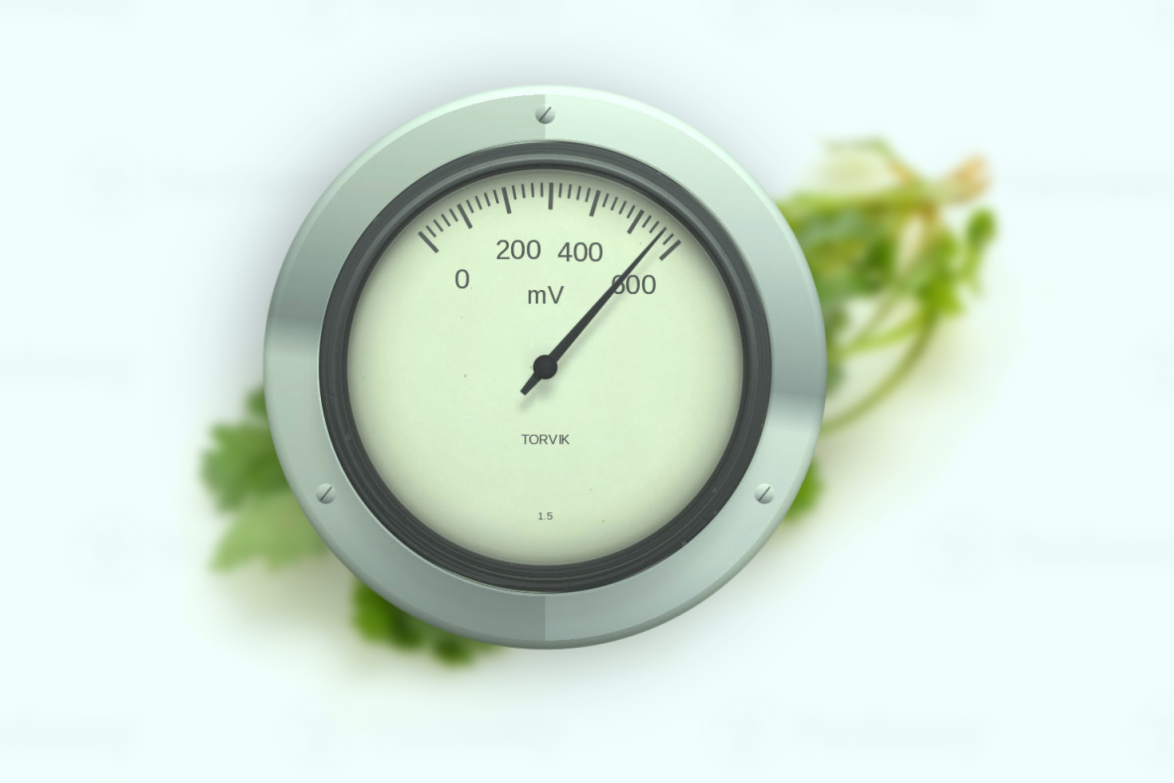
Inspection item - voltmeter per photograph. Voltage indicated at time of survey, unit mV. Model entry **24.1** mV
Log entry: **560** mV
